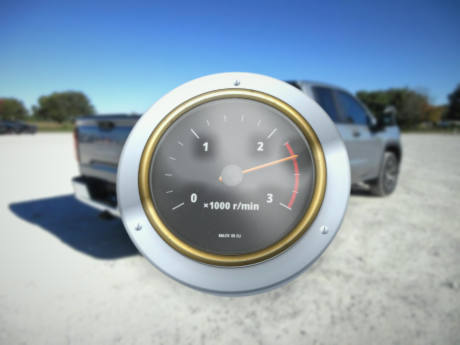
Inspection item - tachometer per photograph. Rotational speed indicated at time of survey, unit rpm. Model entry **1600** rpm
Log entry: **2400** rpm
